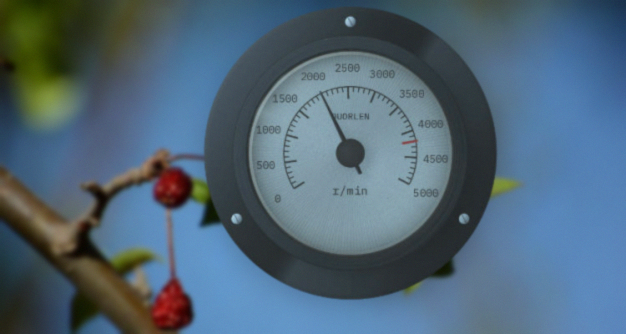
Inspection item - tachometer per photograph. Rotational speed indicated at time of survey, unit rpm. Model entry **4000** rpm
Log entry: **2000** rpm
